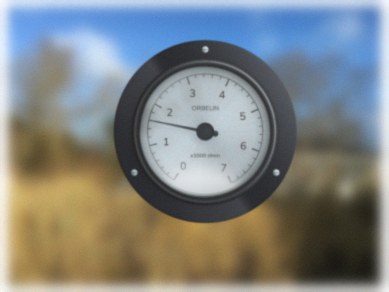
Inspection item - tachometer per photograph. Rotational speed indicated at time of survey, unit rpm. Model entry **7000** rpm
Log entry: **1600** rpm
